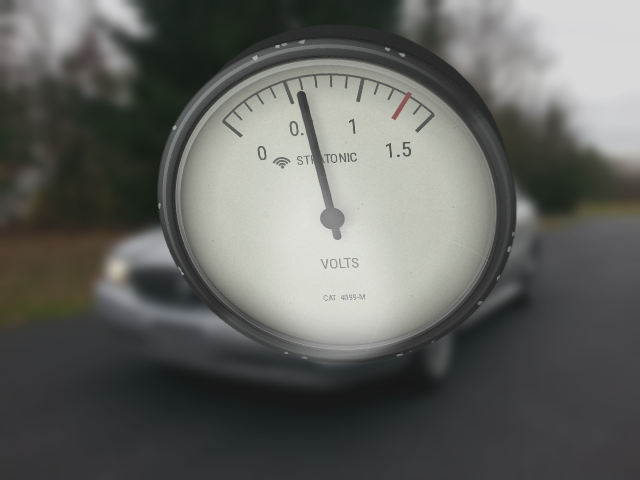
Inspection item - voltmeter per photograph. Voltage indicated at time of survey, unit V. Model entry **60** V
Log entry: **0.6** V
